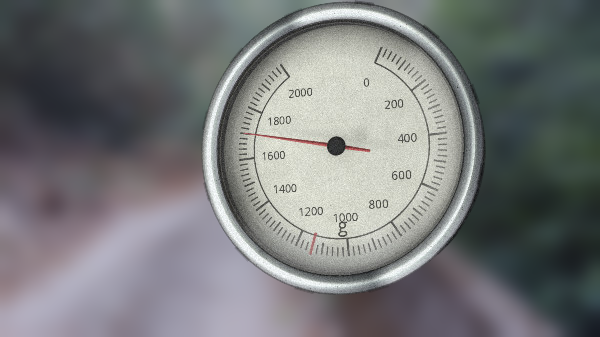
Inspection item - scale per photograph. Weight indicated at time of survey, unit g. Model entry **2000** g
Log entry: **1700** g
